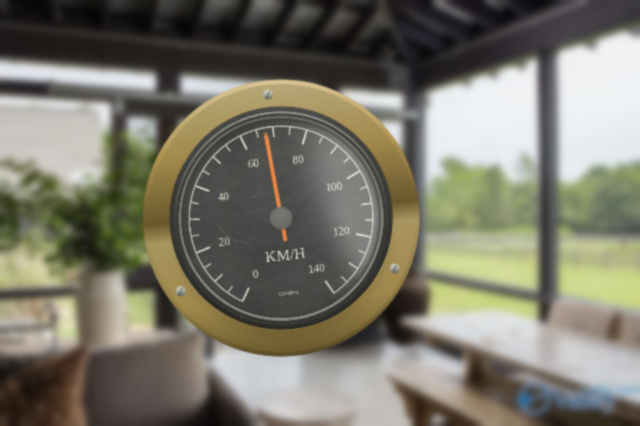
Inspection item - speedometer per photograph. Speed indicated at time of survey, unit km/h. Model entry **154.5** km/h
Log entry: **67.5** km/h
